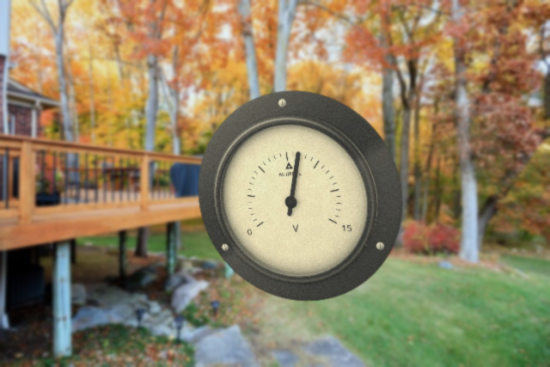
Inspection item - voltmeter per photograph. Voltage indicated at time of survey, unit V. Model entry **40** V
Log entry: **8.5** V
